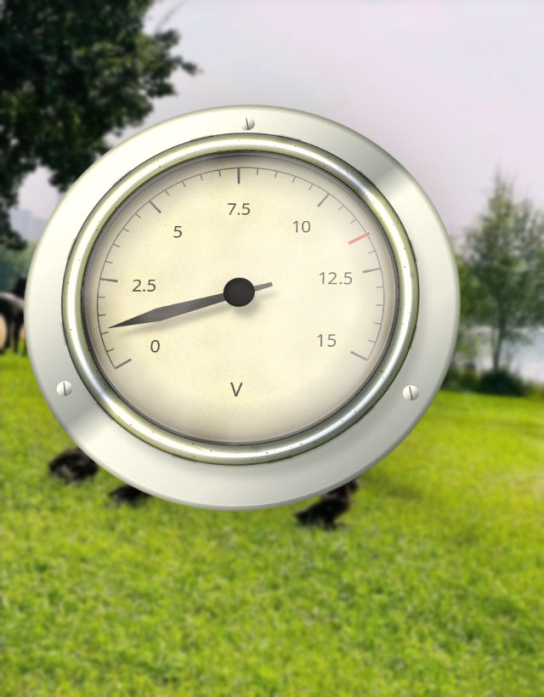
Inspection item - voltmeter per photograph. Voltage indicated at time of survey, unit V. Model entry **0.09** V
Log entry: **1** V
